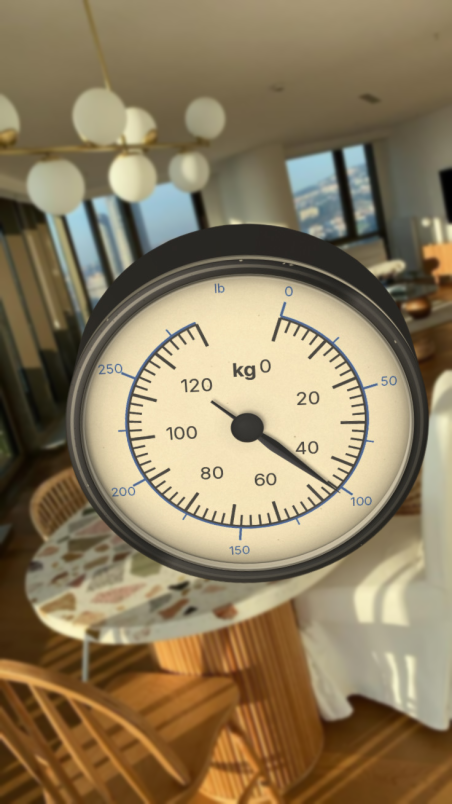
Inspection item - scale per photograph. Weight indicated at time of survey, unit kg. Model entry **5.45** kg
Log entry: **46** kg
